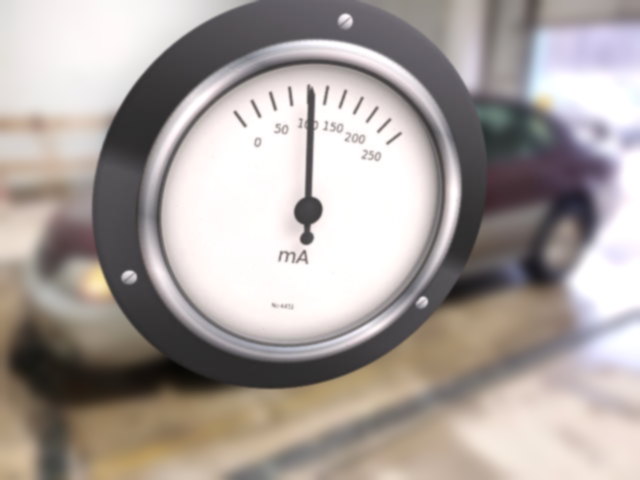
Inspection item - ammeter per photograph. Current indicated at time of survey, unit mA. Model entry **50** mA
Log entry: **100** mA
